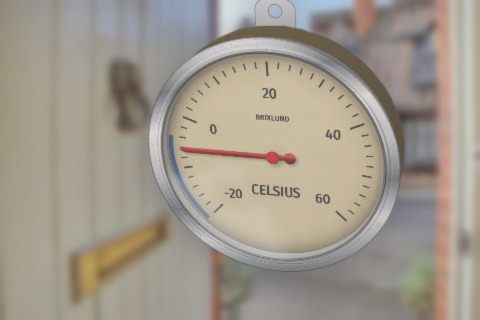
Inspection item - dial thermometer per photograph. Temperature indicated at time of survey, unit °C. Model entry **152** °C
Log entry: **-6** °C
